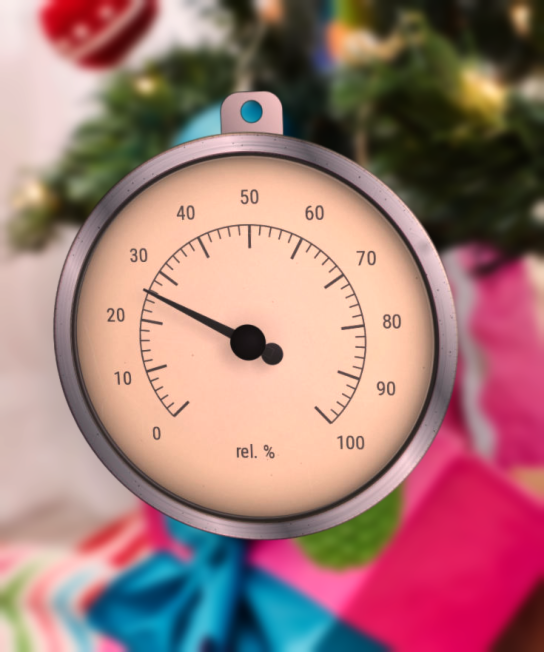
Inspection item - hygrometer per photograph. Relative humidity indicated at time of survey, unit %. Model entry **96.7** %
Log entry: **26** %
